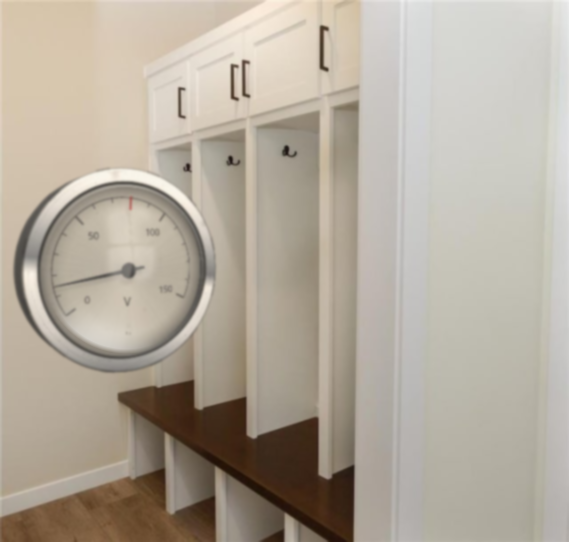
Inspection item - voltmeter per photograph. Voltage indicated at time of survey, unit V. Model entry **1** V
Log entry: **15** V
